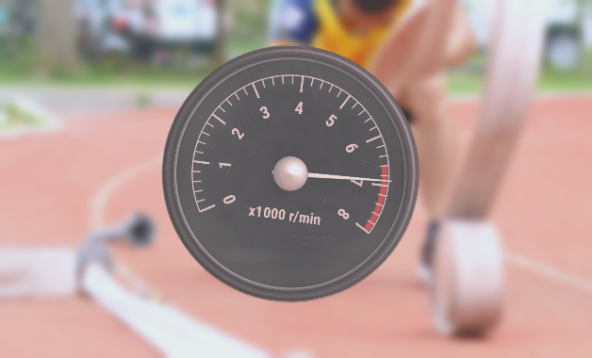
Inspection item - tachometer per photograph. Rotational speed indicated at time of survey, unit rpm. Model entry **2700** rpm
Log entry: **6900** rpm
